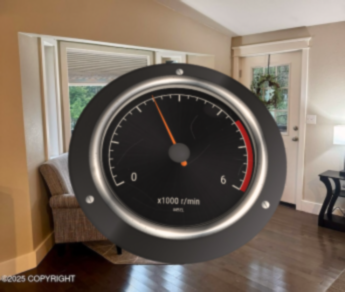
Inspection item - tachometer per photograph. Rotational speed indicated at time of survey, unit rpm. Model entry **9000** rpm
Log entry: **2400** rpm
